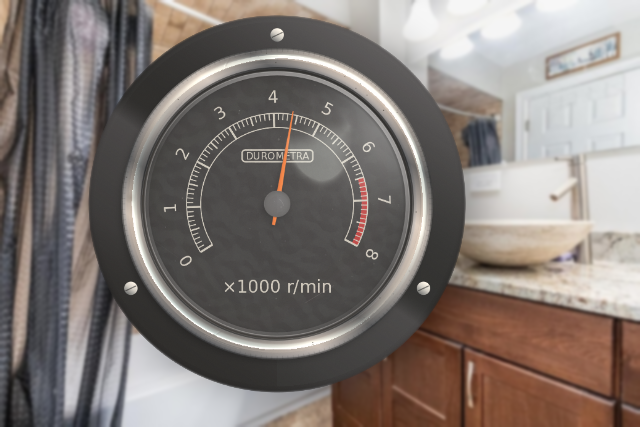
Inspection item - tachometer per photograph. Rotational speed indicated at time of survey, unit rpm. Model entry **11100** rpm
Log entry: **4400** rpm
